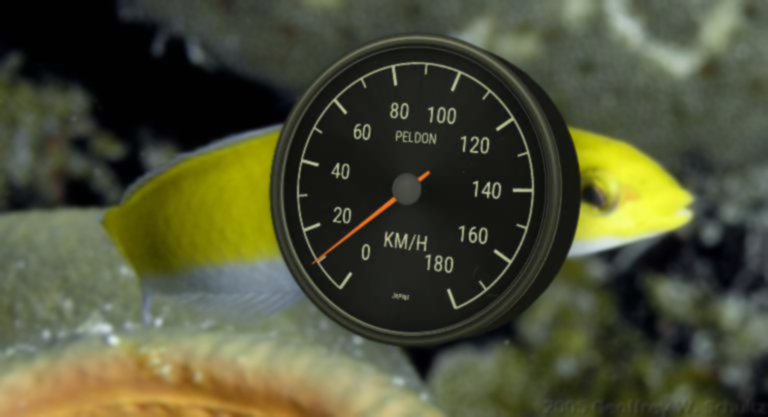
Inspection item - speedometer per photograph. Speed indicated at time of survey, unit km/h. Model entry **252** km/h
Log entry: **10** km/h
